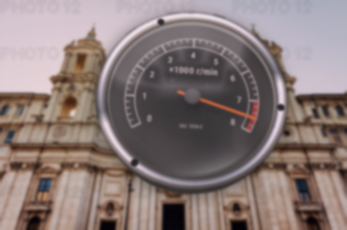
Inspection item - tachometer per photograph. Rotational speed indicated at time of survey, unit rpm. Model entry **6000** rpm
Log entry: **7600** rpm
